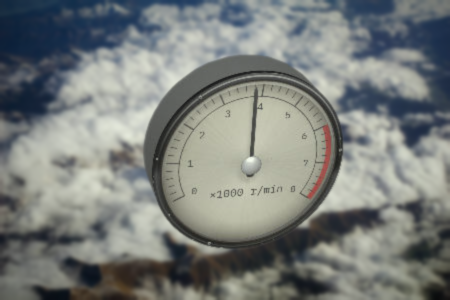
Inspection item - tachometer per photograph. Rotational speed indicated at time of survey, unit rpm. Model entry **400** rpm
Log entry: **3800** rpm
